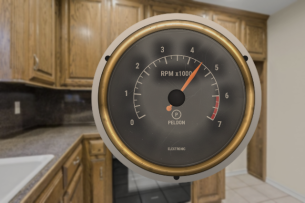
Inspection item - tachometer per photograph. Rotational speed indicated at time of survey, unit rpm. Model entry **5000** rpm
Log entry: **4500** rpm
